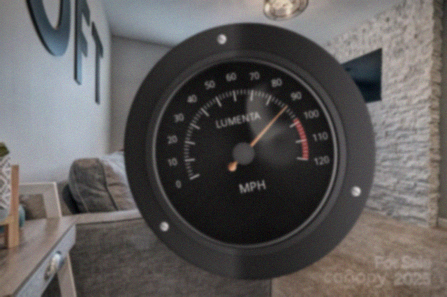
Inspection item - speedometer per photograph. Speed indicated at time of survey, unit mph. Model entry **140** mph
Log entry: **90** mph
